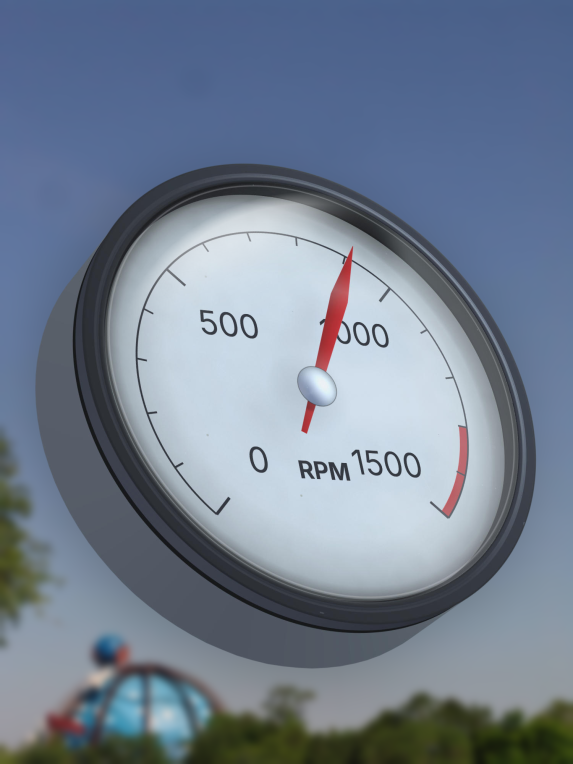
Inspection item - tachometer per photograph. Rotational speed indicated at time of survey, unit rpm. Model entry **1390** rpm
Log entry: **900** rpm
